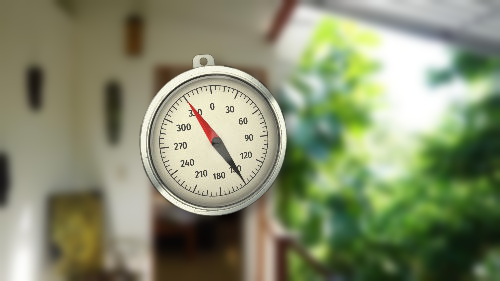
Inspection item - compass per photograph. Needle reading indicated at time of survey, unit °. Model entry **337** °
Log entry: **330** °
